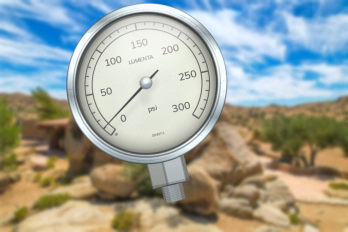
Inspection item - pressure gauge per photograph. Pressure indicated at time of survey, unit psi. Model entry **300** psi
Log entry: **10** psi
